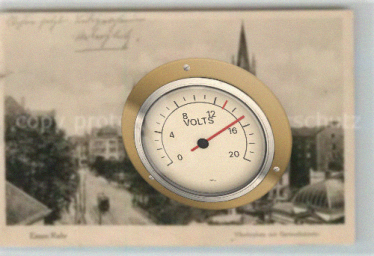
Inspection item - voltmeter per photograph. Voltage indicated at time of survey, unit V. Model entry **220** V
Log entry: **15** V
